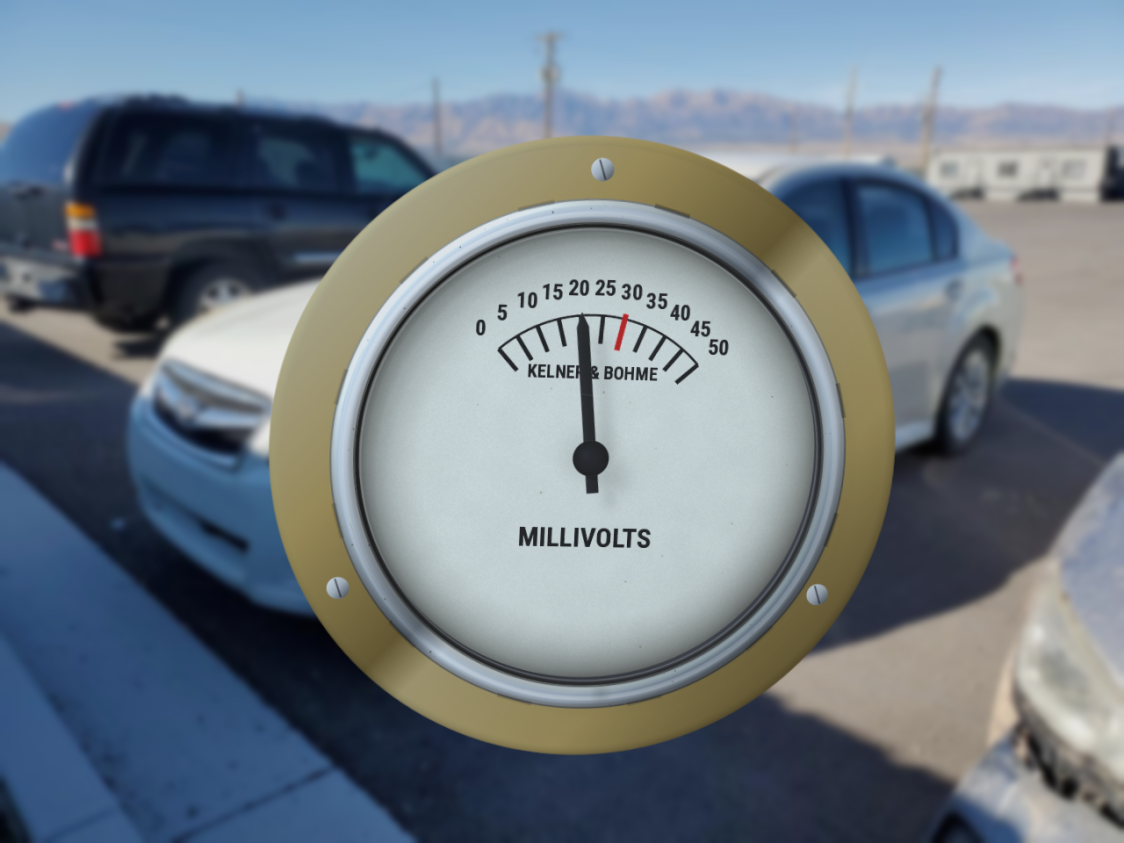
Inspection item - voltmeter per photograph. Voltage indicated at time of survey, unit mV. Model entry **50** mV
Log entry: **20** mV
